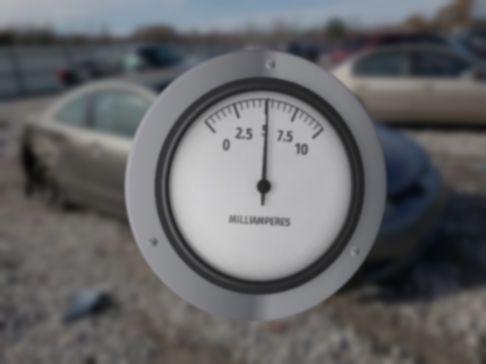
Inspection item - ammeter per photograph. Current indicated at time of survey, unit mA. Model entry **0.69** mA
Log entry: **5** mA
